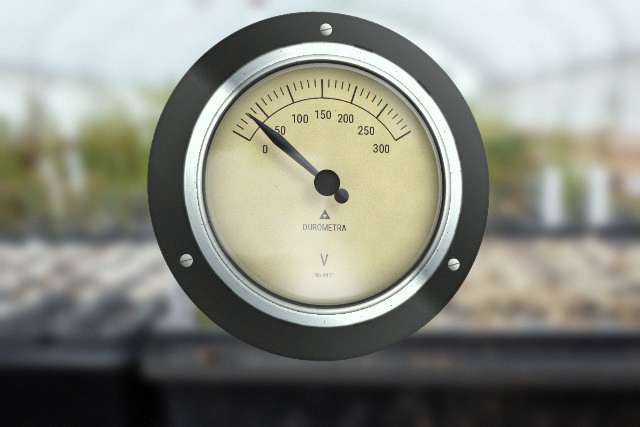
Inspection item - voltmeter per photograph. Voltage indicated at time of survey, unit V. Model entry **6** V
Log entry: **30** V
